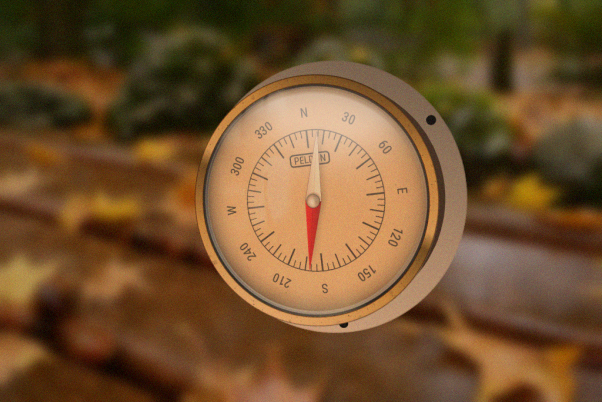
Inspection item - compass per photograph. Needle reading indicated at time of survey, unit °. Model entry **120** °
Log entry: **190** °
